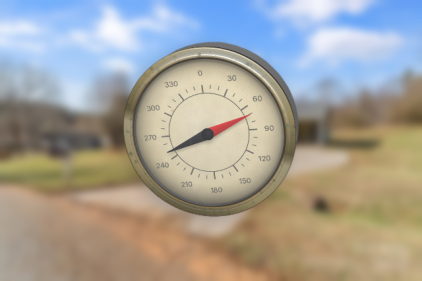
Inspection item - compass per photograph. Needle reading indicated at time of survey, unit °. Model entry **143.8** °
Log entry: **70** °
